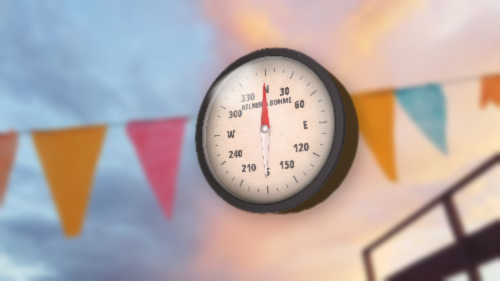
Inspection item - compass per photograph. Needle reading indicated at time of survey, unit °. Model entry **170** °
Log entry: **0** °
